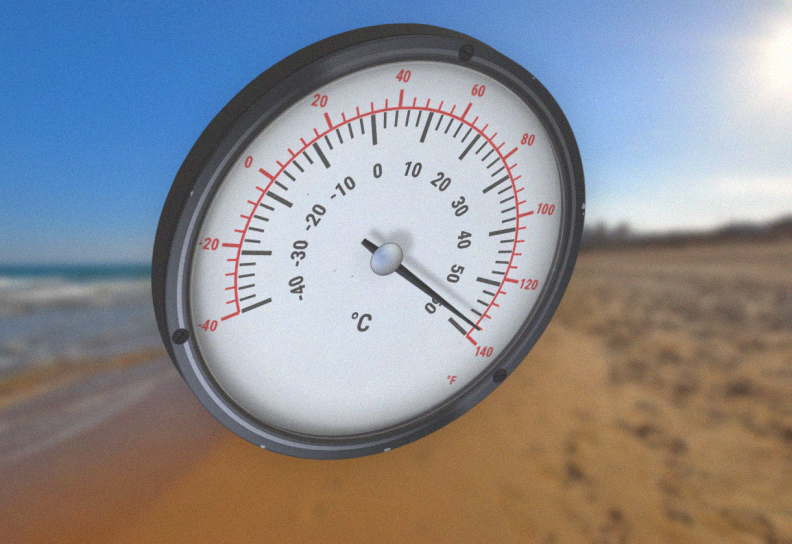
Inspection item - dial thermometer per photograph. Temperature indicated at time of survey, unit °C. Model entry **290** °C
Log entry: **58** °C
